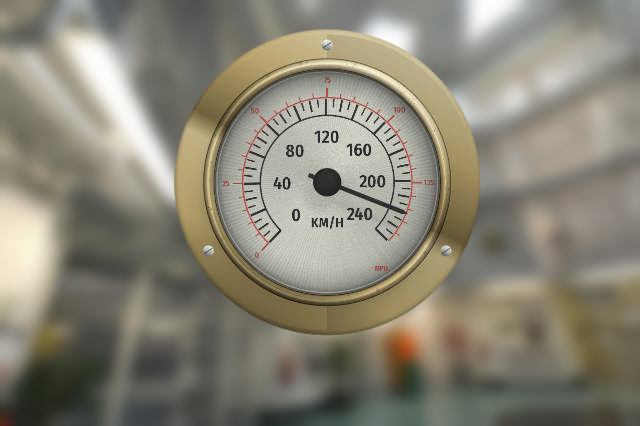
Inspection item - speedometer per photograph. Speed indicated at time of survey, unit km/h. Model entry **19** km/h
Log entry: **220** km/h
